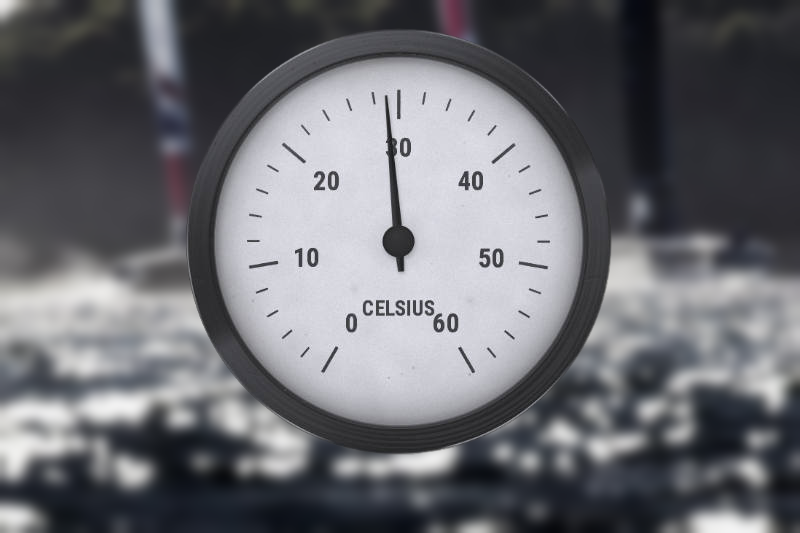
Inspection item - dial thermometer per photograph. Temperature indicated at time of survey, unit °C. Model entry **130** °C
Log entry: **29** °C
